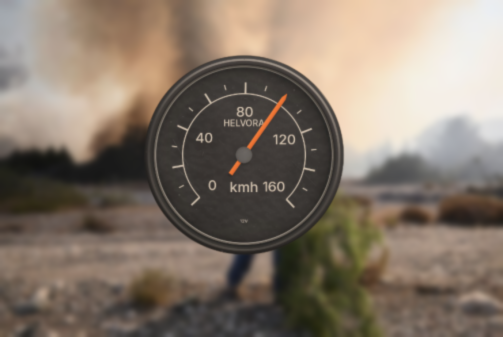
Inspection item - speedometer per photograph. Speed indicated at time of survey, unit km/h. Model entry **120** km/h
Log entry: **100** km/h
